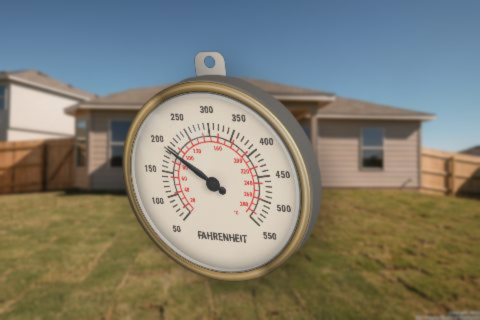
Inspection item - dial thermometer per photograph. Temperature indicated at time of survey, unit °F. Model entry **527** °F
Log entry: **200** °F
